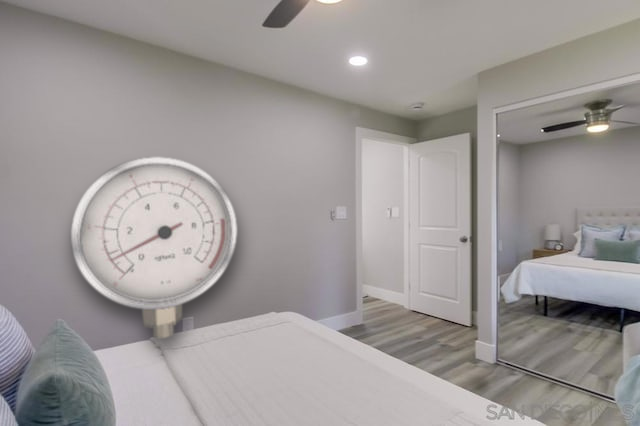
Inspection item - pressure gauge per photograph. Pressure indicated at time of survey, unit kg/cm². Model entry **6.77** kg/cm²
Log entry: **0.75** kg/cm²
